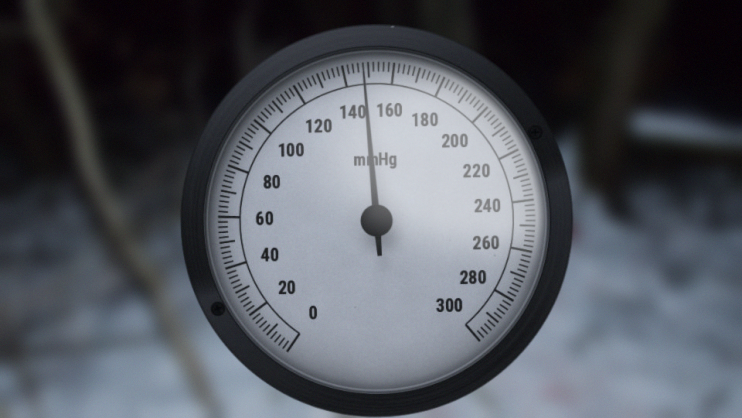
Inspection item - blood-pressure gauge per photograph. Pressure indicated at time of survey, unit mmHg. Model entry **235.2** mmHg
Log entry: **148** mmHg
